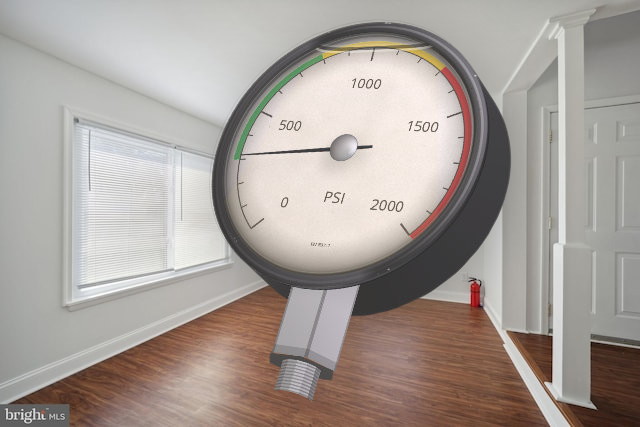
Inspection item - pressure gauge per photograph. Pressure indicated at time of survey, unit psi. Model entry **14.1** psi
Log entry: **300** psi
